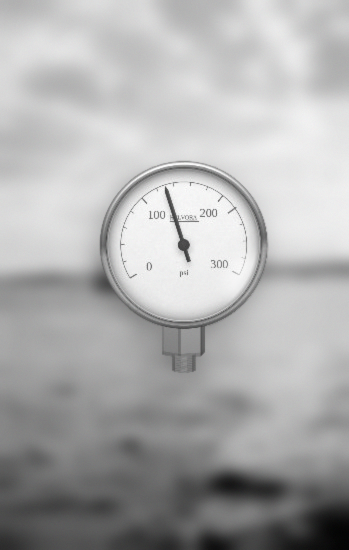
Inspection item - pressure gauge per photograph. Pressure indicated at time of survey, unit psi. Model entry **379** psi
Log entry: **130** psi
